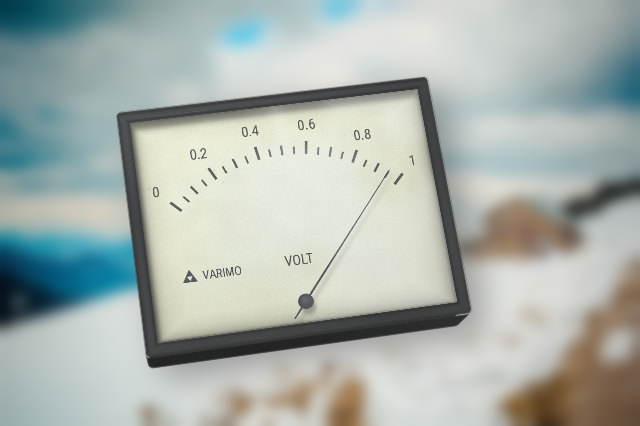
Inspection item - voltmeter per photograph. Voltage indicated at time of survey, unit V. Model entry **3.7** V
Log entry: **0.95** V
